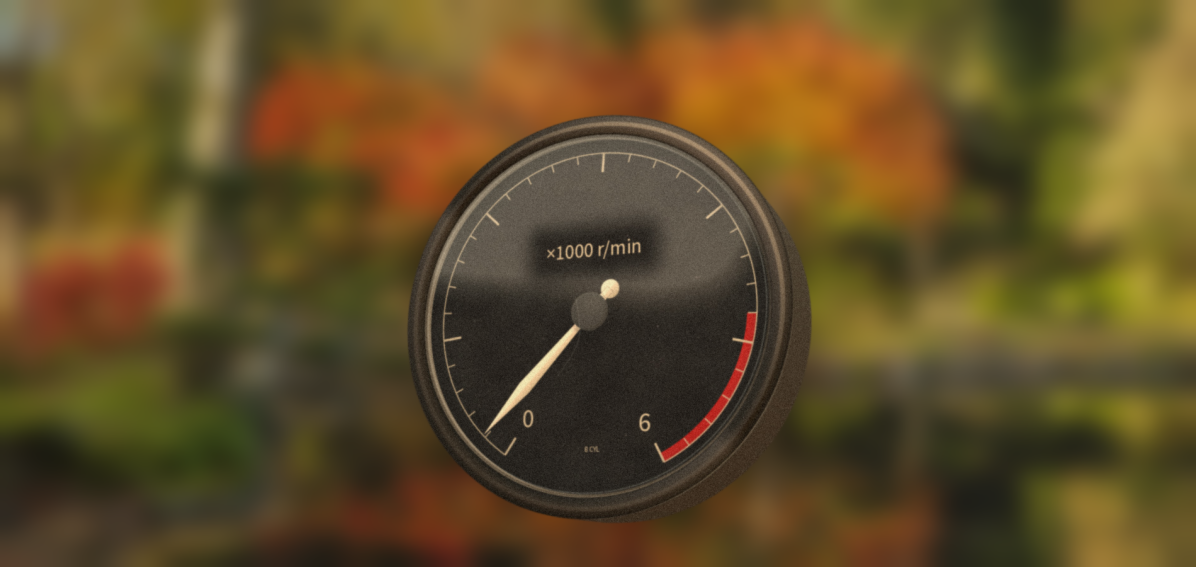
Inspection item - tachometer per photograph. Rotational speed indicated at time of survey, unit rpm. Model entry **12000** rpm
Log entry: **200** rpm
